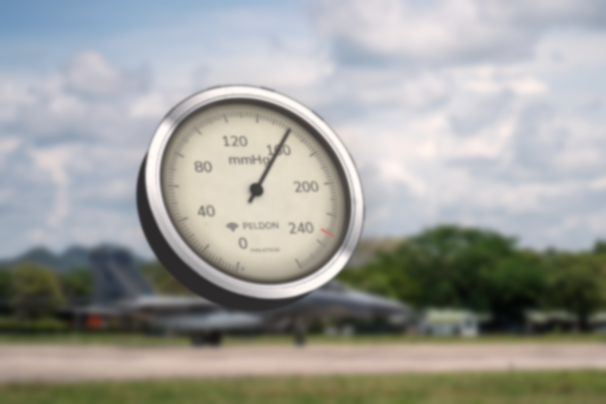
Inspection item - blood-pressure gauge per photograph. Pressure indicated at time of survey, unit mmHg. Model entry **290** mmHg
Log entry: **160** mmHg
